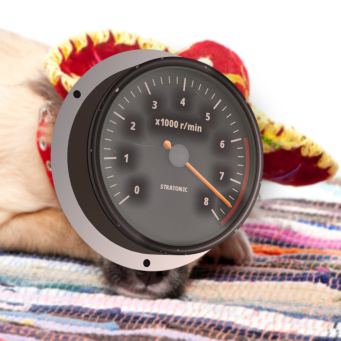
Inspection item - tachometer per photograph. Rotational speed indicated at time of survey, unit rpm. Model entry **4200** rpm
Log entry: **7600** rpm
